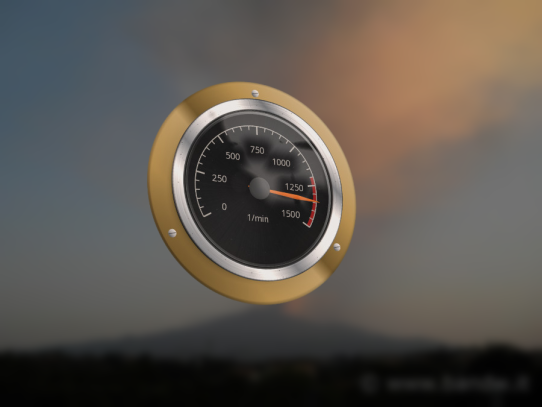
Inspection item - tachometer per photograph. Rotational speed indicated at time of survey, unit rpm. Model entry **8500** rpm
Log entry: **1350** rpm
